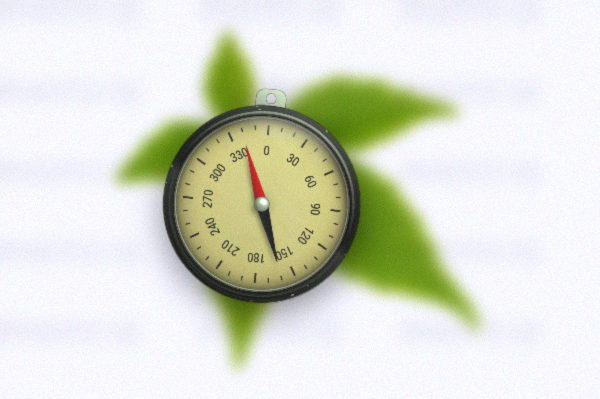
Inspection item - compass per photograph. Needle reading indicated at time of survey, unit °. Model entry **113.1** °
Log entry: **340** °
